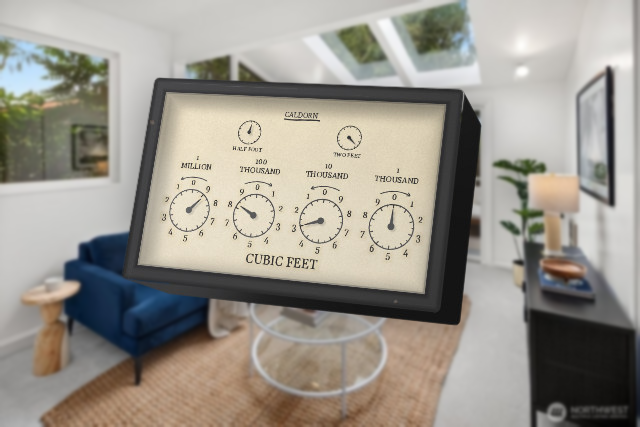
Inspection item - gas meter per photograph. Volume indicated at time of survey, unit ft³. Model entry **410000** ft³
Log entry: **883000** ft³
